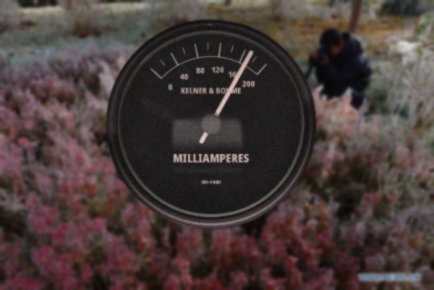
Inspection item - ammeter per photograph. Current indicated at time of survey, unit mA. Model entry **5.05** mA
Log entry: **170** mA
